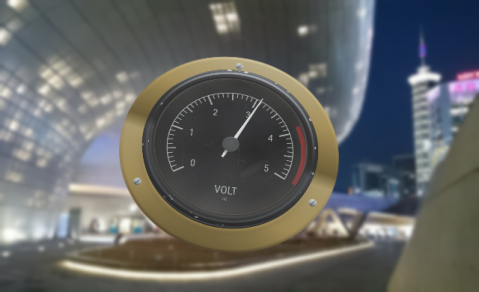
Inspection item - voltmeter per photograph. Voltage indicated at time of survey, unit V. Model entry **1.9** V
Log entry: **3.1** V
